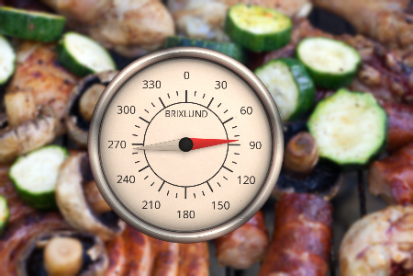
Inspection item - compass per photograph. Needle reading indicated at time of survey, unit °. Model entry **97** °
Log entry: **85** °
